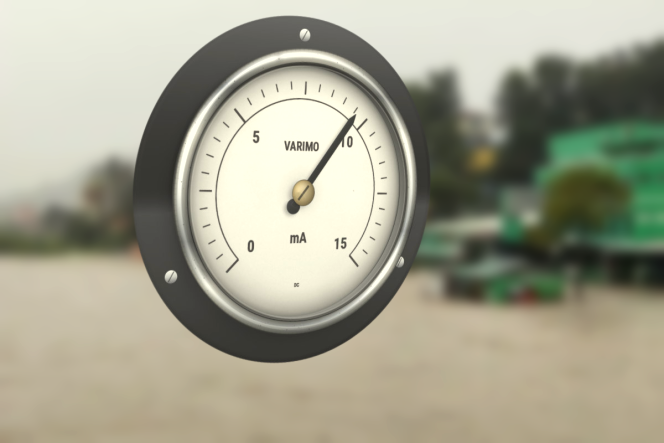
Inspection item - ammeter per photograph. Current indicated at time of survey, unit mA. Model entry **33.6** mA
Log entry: **9.5** mA
